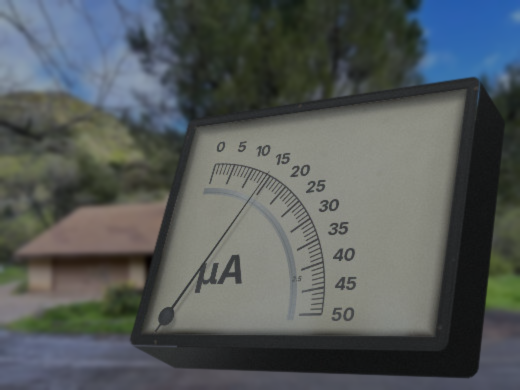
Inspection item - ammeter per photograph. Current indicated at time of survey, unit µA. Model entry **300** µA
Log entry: **15** µA
